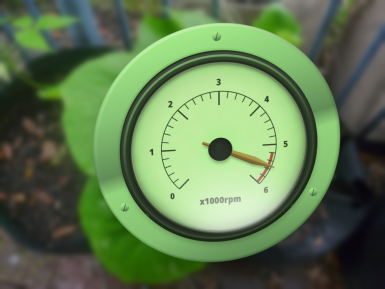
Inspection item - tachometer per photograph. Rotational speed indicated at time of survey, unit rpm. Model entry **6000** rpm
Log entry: **5500** rpm
